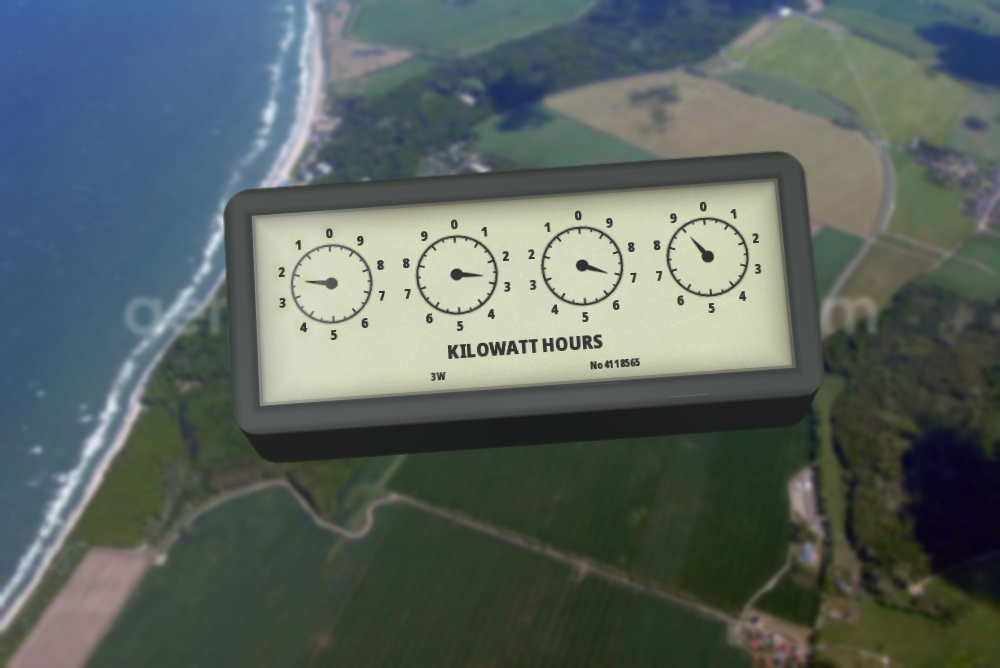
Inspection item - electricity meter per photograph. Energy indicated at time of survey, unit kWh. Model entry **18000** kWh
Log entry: **2269** kWh
